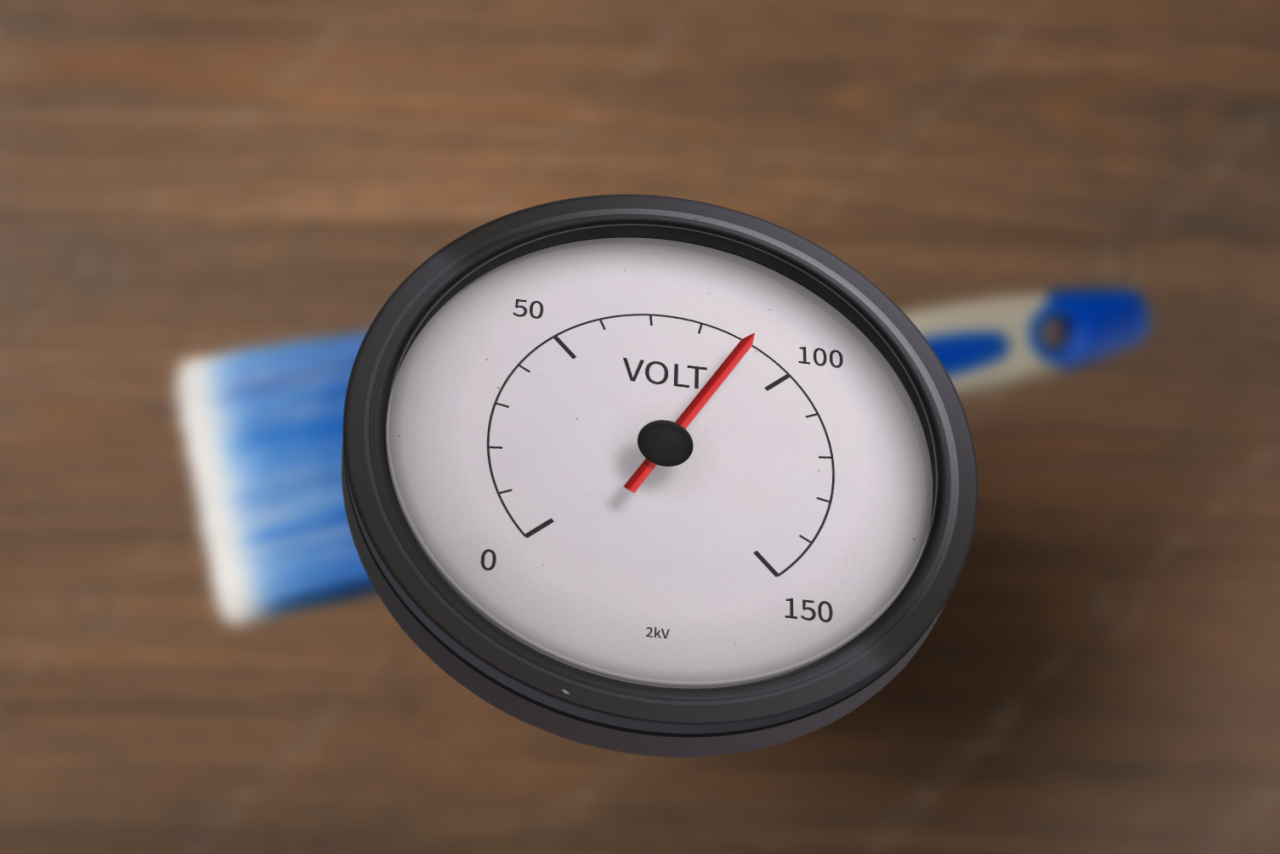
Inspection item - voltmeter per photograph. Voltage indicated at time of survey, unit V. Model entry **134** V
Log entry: **90** V
